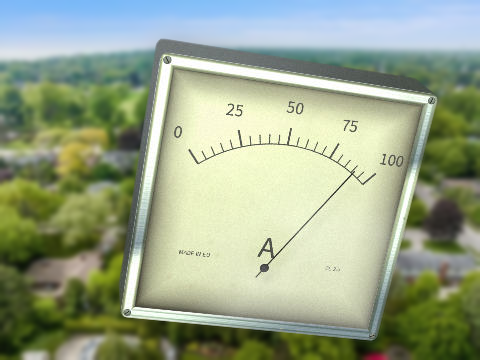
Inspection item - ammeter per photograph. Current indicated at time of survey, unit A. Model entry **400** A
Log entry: **90** A
